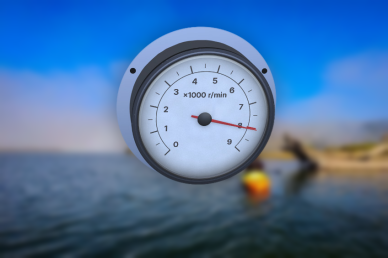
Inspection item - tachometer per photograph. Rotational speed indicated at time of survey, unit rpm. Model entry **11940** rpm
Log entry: **8000** rpm
